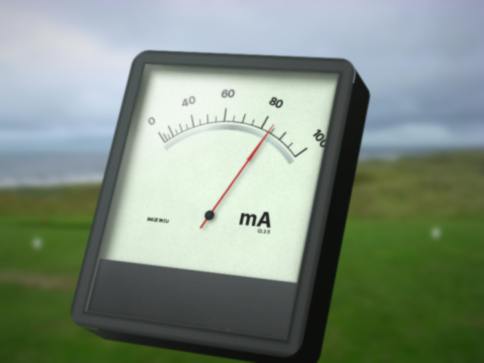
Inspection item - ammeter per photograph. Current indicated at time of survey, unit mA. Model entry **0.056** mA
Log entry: **85** mA
